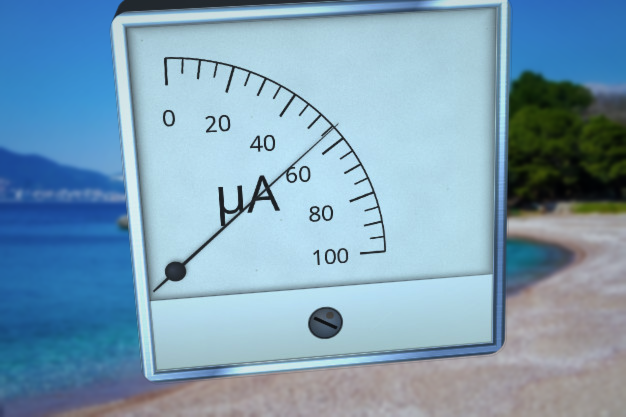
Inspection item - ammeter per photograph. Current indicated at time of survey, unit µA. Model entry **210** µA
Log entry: **55** µA
